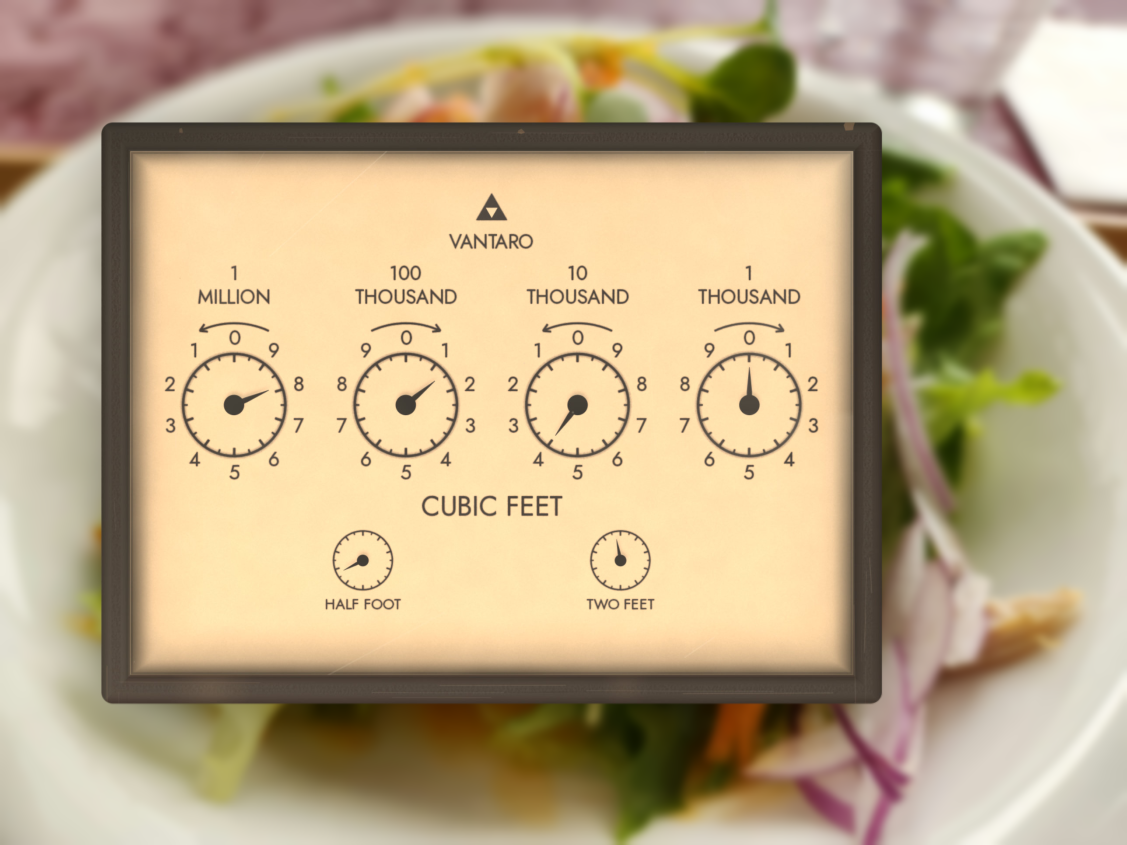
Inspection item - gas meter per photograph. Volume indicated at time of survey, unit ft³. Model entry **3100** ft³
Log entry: **814000** ft³
